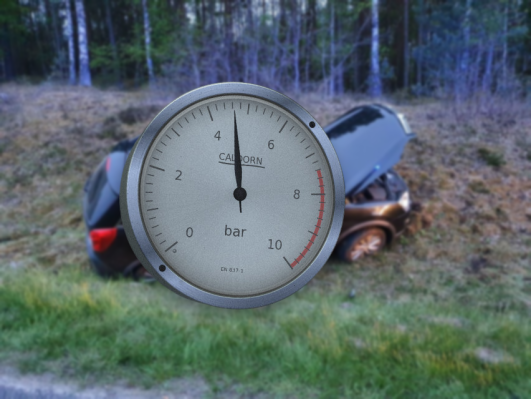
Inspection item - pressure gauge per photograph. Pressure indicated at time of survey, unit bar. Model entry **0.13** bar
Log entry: **4.6** bar
